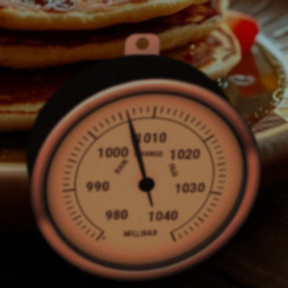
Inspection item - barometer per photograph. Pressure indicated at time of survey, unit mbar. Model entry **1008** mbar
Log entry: **1006** mbar
